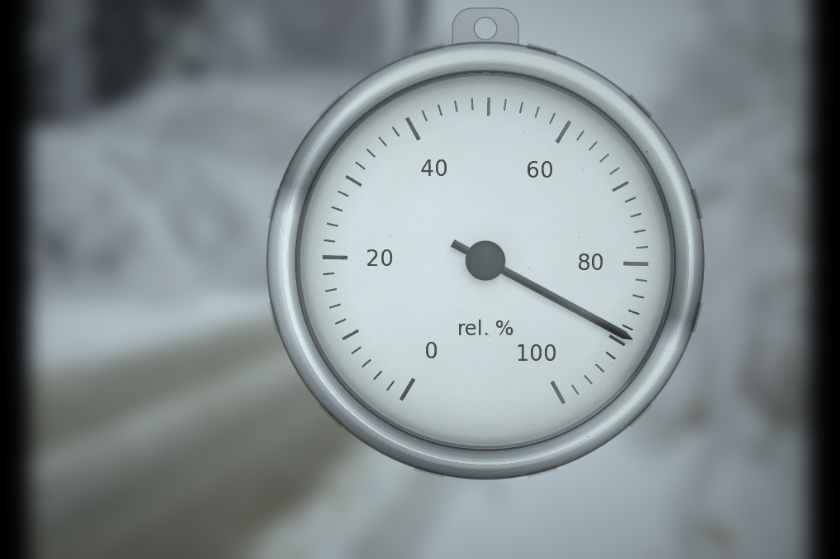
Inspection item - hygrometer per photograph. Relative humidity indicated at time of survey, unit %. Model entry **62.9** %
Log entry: **89** %
